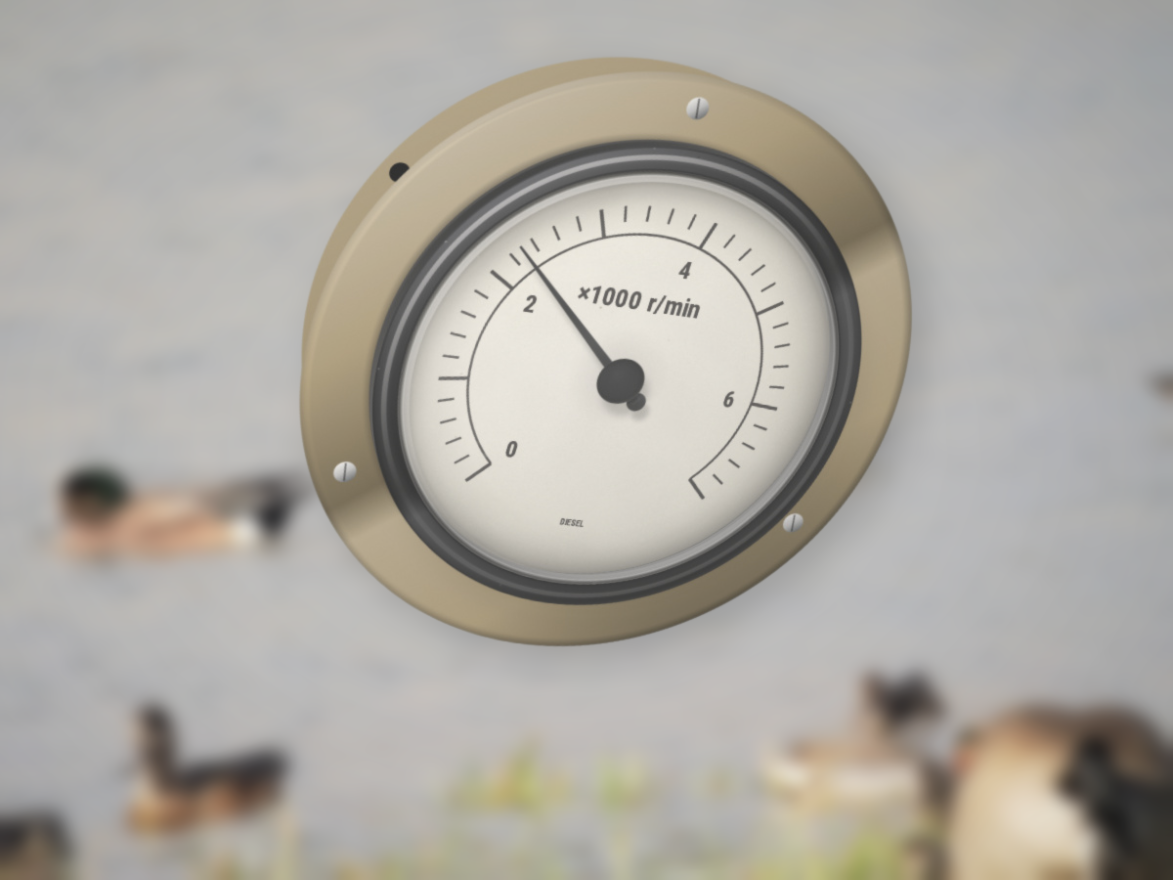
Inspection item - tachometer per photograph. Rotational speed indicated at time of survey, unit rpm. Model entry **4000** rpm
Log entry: **2300** rpm
